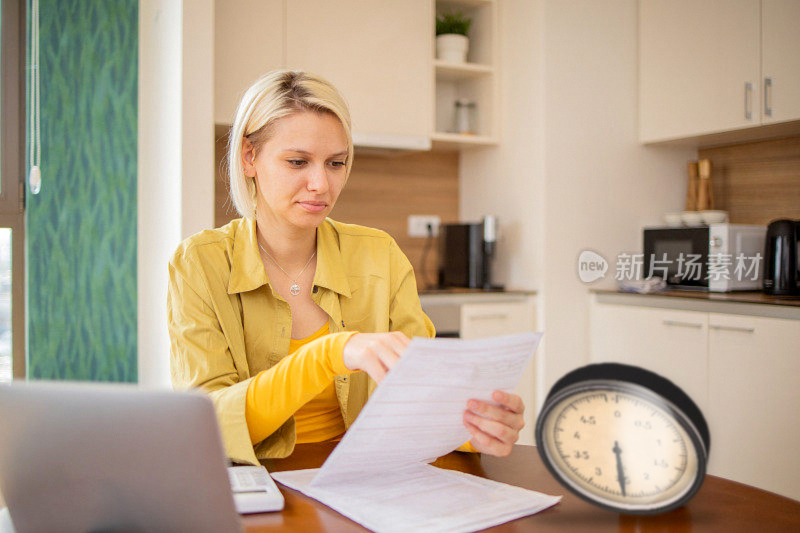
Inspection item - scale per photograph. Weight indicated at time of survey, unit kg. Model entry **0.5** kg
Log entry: **2.5** kg
